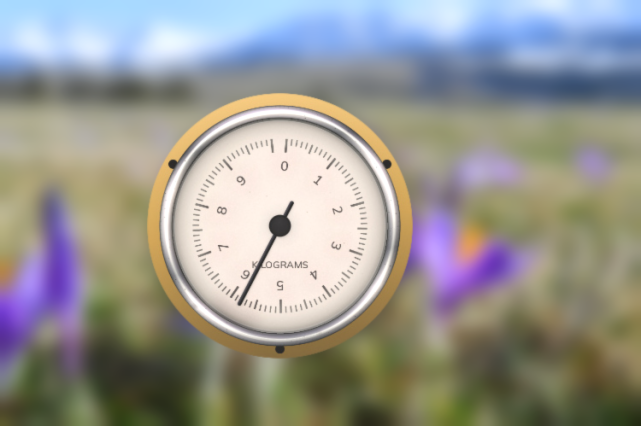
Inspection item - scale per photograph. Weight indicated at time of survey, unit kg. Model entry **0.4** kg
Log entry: **5.8** kg
